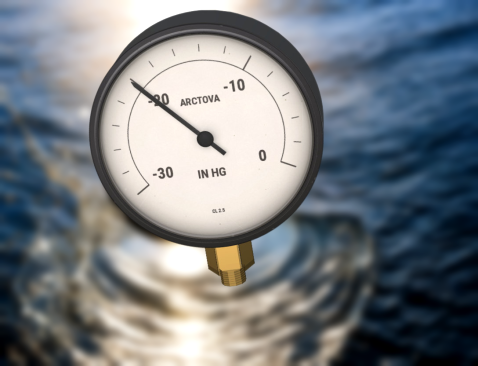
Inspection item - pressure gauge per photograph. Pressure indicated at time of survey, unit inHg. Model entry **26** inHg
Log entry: **-20** inHg
